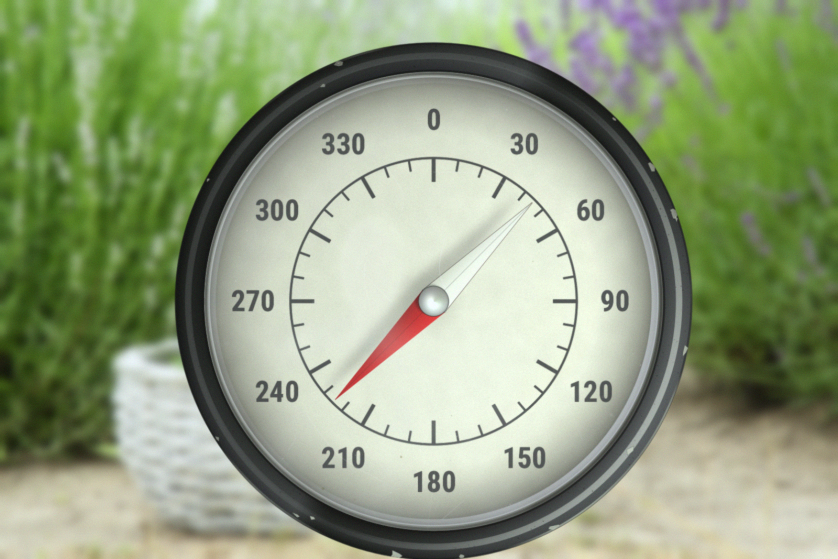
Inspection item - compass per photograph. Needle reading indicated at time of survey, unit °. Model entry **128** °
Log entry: **225** °
